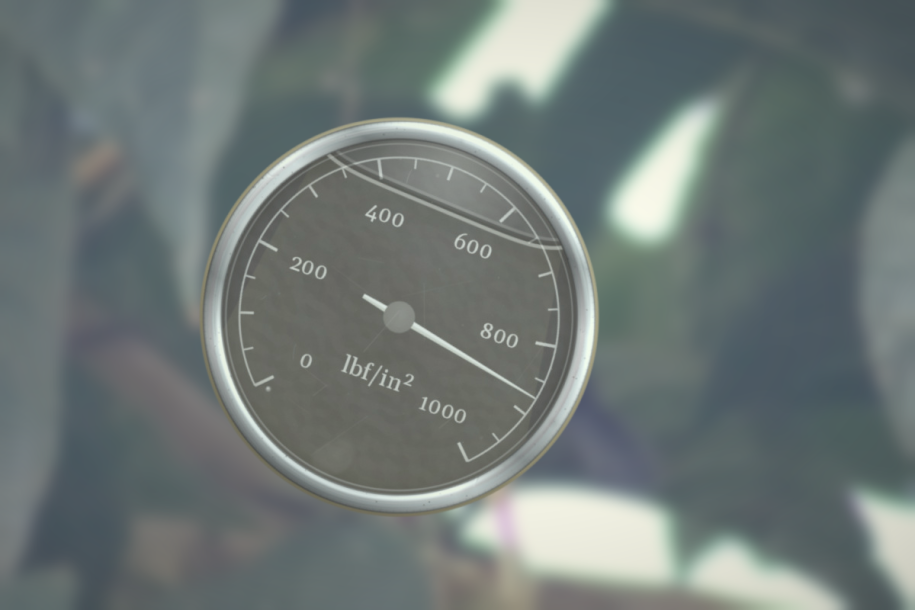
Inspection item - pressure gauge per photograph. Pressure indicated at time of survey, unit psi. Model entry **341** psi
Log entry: **875** psi
